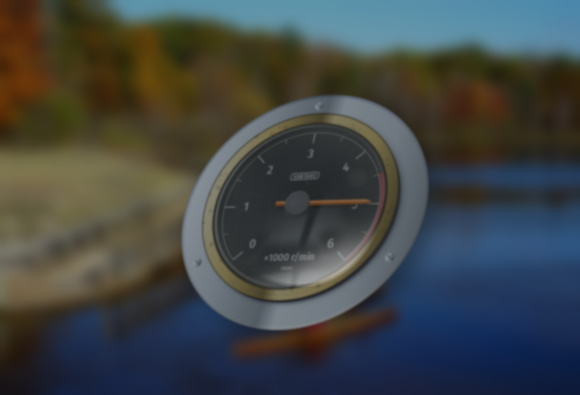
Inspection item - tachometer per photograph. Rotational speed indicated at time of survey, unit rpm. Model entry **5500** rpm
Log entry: **5000** rpm
